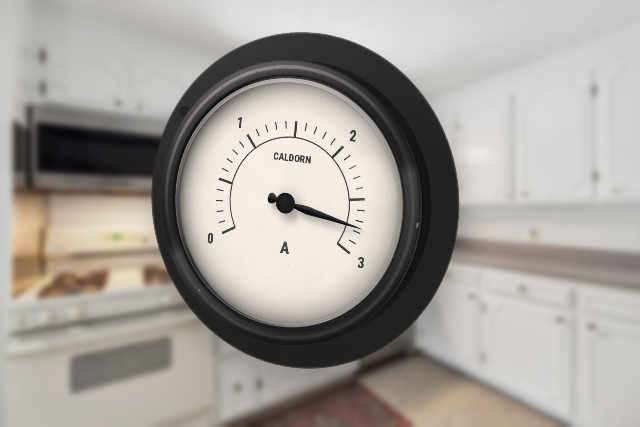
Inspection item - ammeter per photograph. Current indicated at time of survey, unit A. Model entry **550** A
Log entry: **2.75** A
